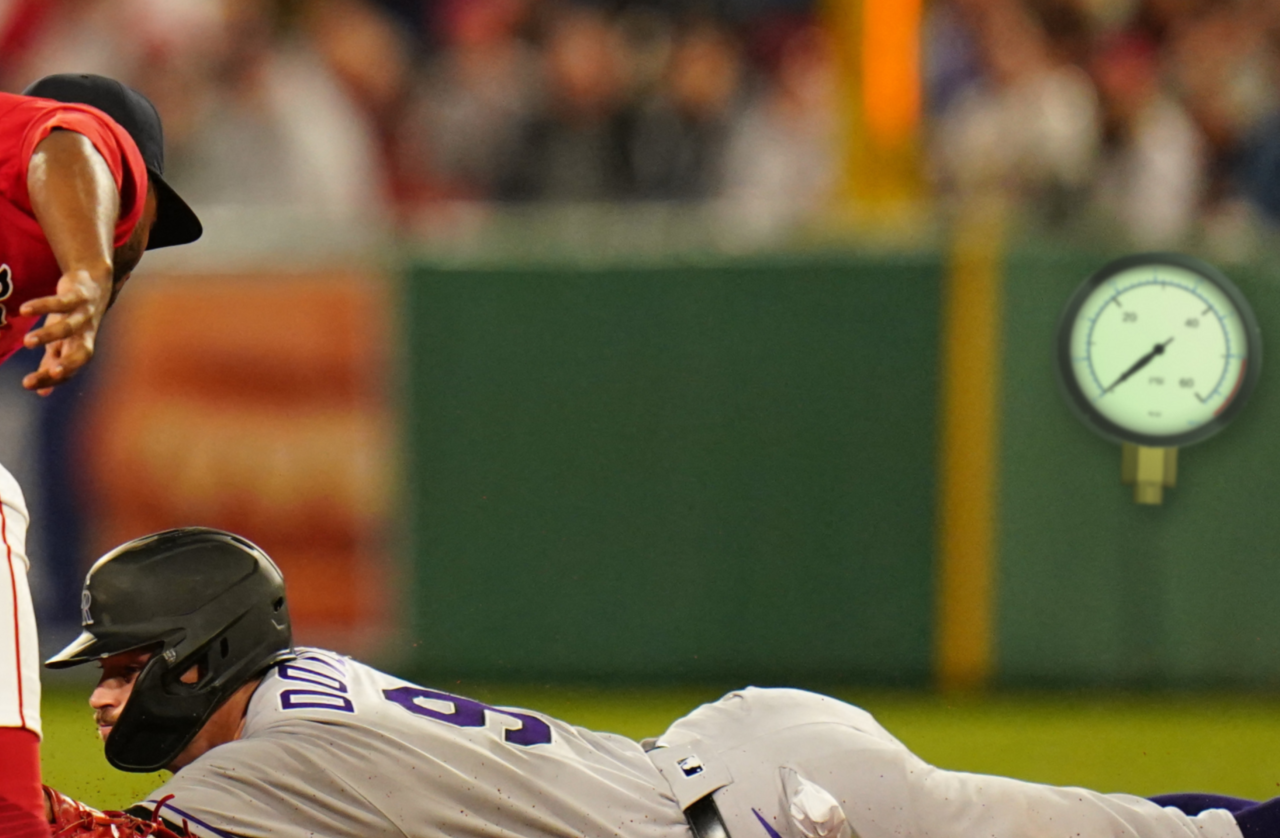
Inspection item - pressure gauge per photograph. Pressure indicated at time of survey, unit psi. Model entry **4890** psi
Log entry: **0** psi
